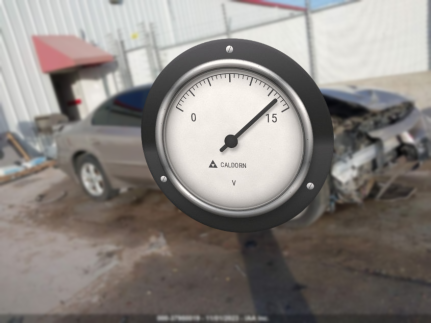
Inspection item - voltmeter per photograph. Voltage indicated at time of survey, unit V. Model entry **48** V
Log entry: **13.5** V
